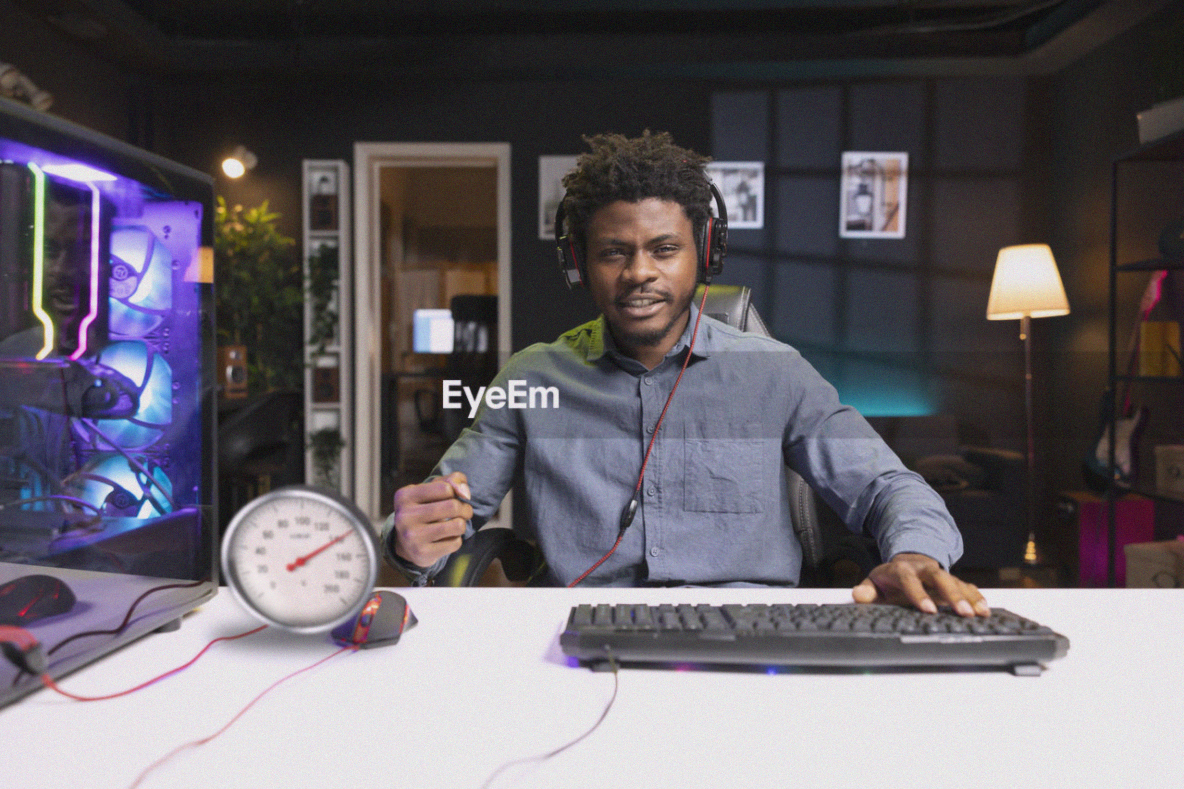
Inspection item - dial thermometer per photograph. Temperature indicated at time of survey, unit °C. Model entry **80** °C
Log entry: **140** °C
